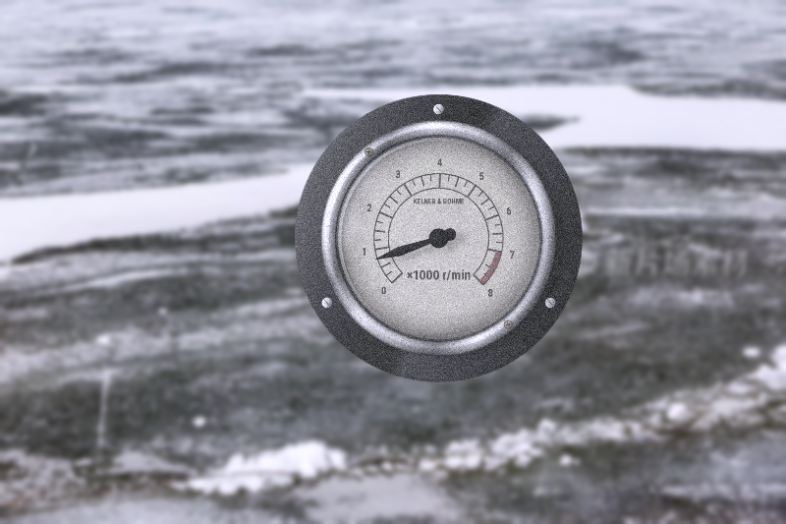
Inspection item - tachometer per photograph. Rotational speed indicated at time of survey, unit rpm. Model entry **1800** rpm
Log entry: **750** rpm
